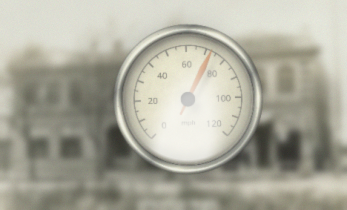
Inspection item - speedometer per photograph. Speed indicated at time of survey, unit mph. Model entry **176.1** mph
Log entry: **72.5** mph
